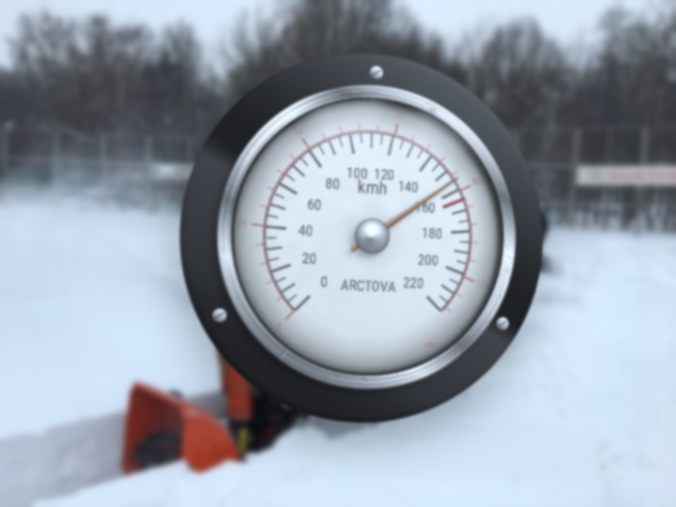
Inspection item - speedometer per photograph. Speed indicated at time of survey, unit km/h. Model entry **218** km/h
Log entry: **155** km/h
